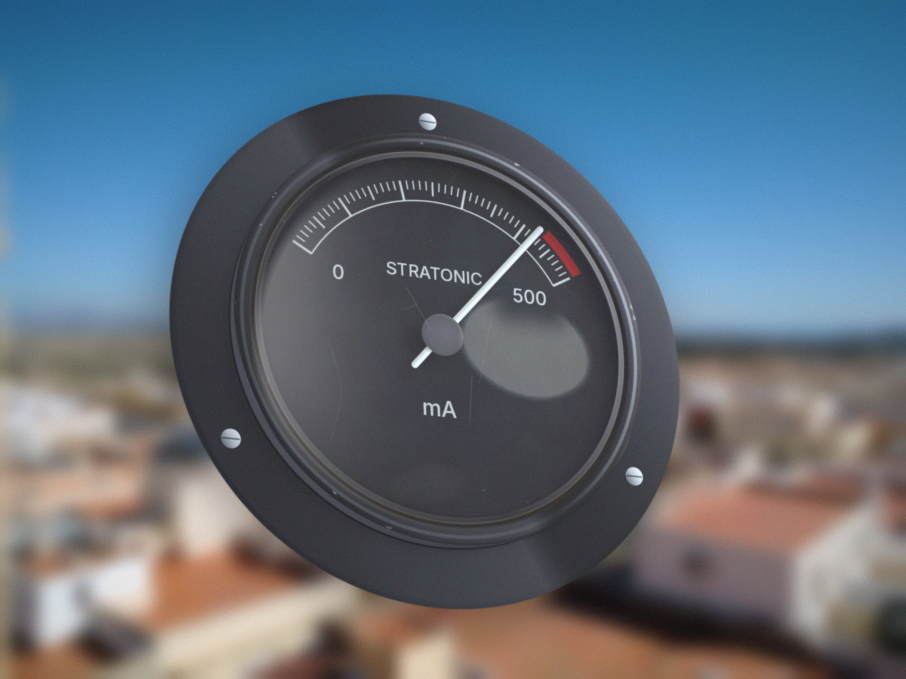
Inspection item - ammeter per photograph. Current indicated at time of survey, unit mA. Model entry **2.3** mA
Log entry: **420** mA
